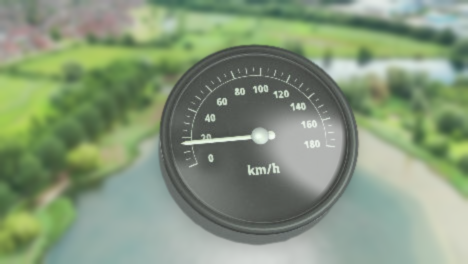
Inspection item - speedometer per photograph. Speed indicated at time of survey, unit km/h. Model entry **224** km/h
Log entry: **15** km/h
